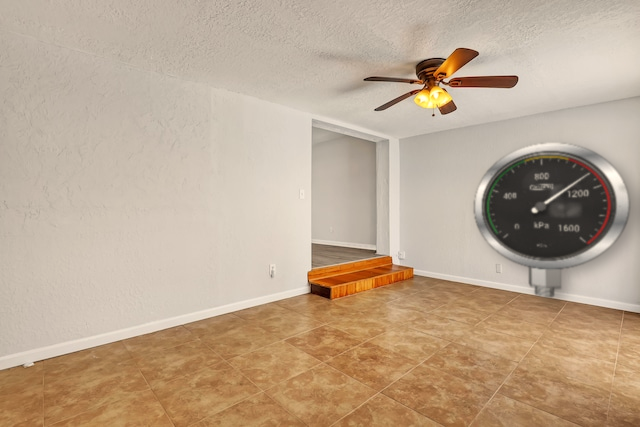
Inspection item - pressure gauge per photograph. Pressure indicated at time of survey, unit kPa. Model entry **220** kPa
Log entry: **1100** kPa
